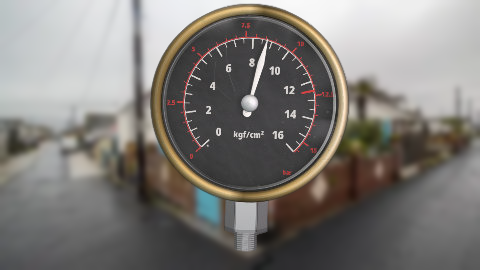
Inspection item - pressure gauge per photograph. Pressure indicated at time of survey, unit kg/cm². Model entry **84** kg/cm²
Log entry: **8.75** kg/cm²
